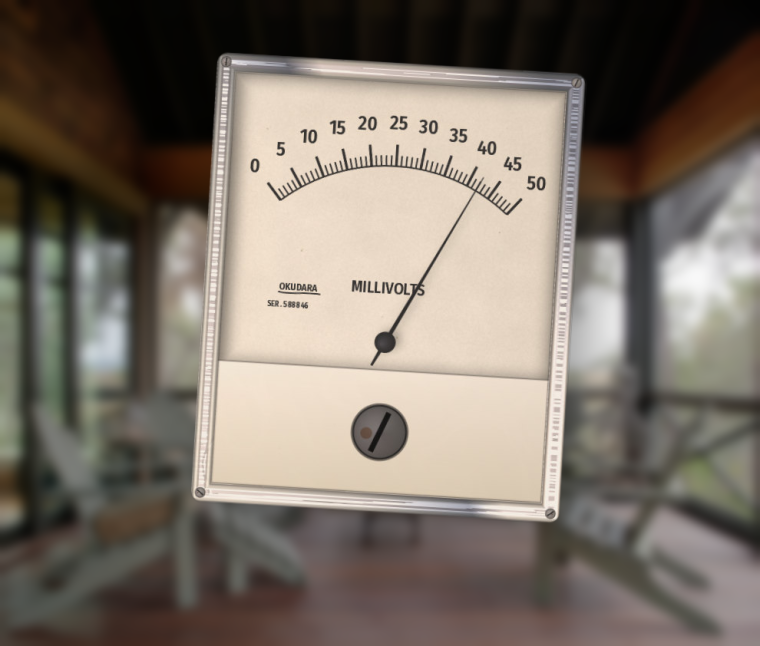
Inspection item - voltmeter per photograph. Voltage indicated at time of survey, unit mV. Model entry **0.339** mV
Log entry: **42** mV
